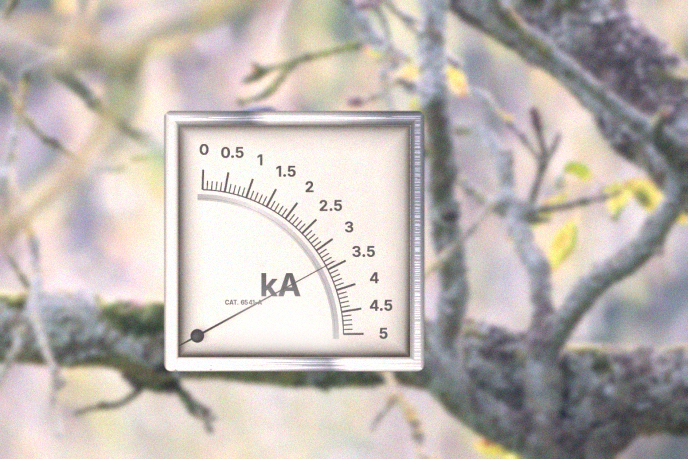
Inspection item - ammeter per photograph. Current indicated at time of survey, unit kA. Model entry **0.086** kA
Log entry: **3.4** kA
